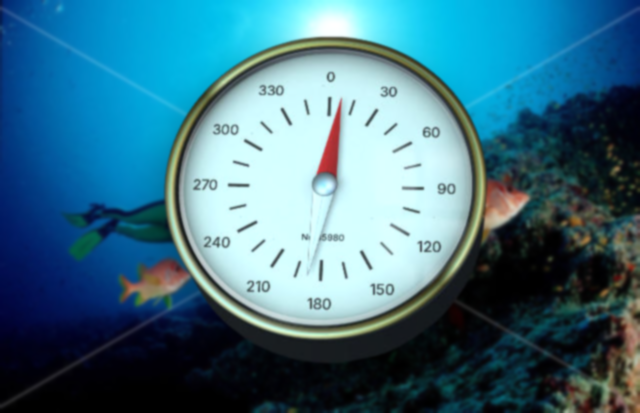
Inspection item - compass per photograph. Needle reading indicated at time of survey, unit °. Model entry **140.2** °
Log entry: **7.5** °
